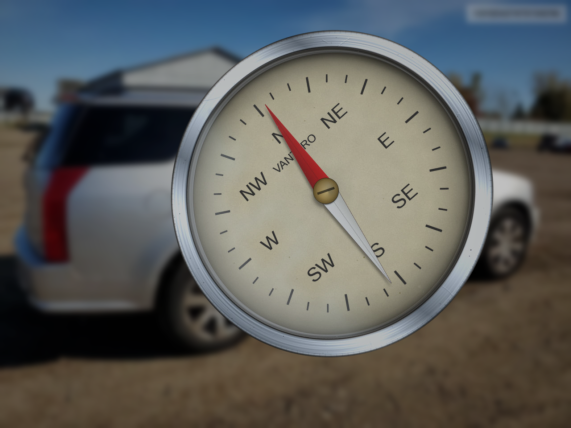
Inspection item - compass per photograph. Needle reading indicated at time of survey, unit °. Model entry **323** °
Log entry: **5** °
